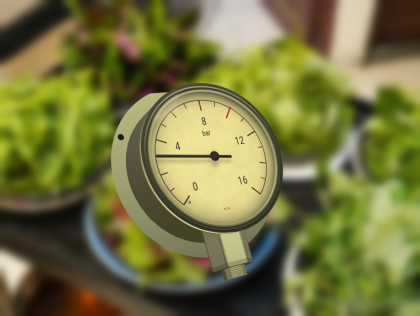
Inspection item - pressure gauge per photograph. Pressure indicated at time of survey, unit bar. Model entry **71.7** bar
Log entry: **3** bar
